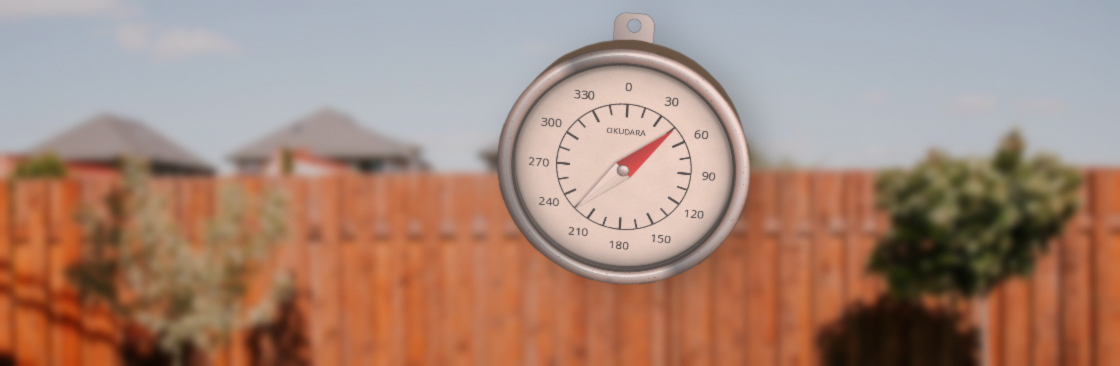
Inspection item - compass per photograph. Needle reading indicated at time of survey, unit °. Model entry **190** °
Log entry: **45** °
